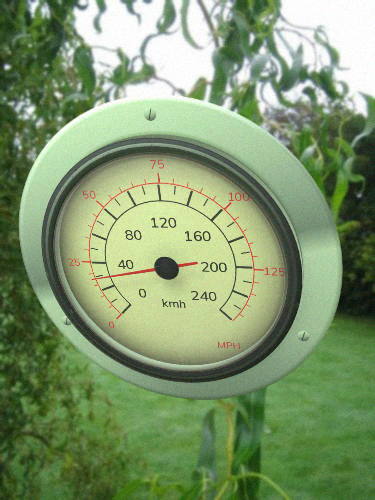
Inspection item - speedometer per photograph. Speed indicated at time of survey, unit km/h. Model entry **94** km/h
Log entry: **30** km/h
